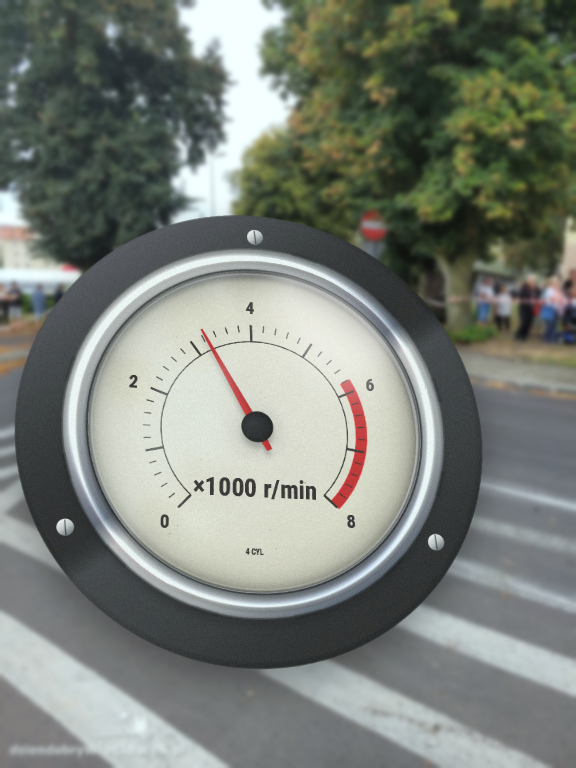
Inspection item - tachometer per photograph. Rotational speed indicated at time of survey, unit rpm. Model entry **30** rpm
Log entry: **3200** rpm
